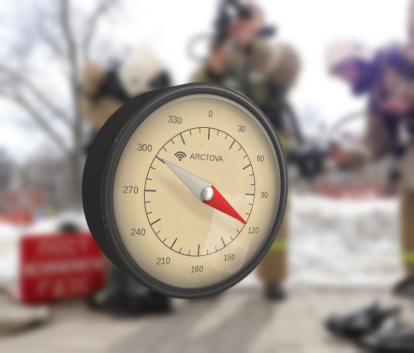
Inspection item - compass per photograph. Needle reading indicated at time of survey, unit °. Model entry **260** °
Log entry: **120** °
